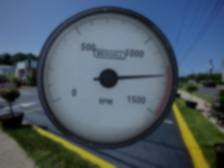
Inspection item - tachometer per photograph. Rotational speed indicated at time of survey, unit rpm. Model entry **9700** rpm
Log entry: **1250** rpm
